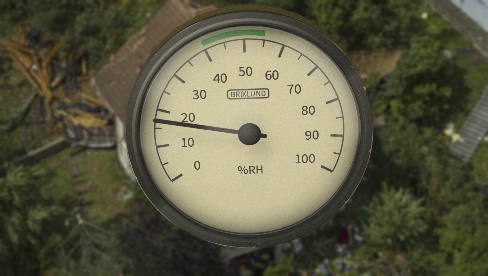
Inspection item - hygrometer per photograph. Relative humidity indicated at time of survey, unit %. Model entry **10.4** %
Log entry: **17.5** %
